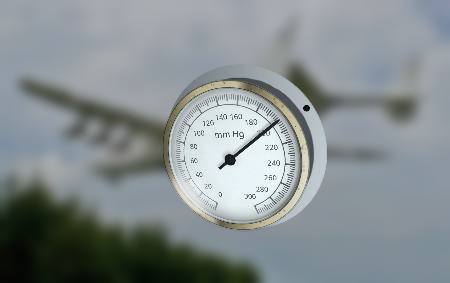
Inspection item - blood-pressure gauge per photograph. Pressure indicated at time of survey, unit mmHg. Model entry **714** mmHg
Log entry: **200** mmHg
